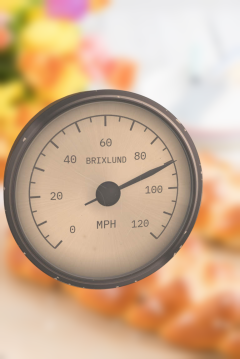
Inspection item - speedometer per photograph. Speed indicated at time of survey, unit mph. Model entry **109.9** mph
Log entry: **90** mph
